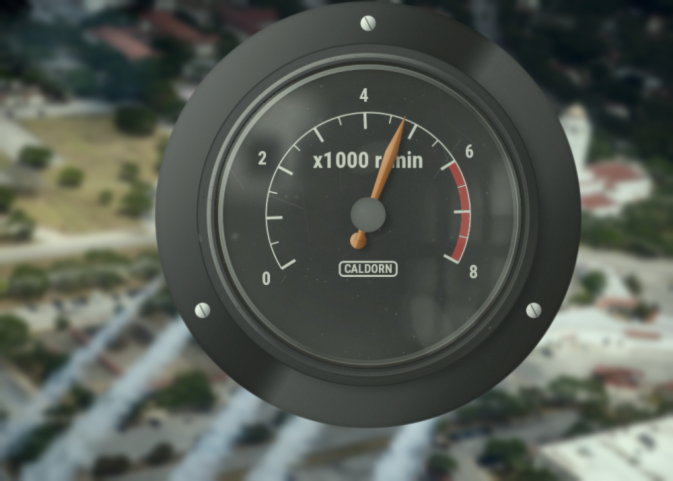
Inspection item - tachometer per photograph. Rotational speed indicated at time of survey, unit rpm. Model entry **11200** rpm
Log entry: **4750** rpm
